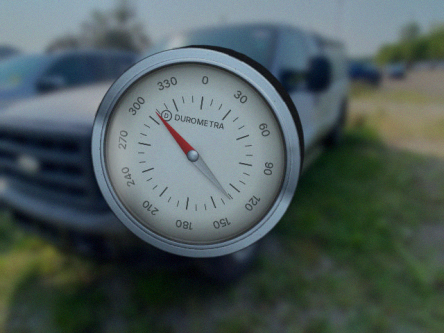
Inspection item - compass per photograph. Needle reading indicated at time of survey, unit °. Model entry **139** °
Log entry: **310** °
